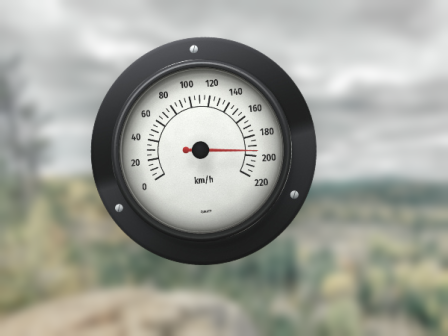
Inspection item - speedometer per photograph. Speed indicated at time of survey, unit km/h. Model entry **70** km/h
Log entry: **195** km/h
